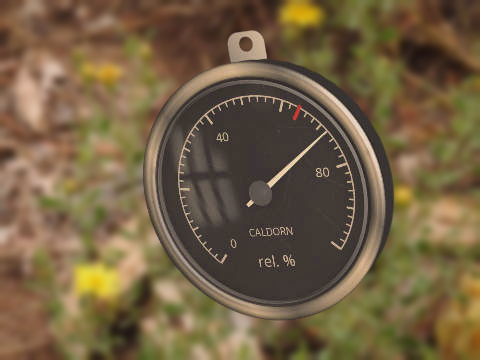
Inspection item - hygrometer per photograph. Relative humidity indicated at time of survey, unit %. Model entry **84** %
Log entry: **72** %
